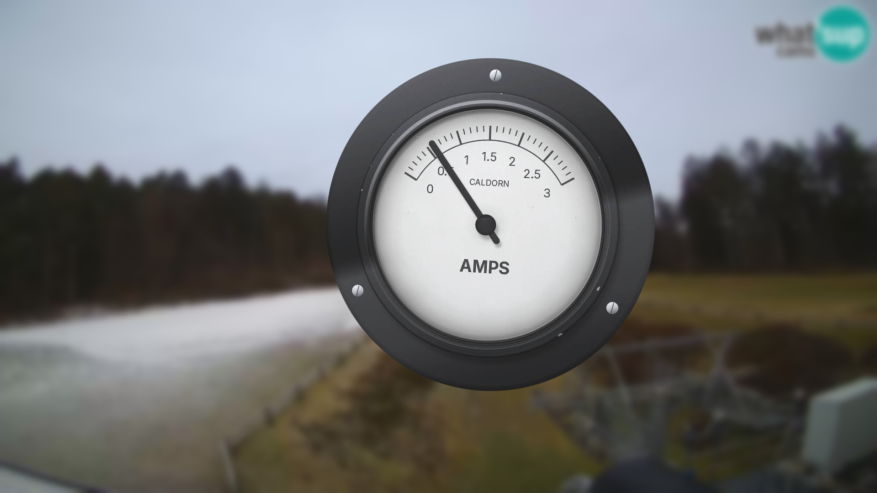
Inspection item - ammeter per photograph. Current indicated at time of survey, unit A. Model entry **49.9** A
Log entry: **0.6** A
